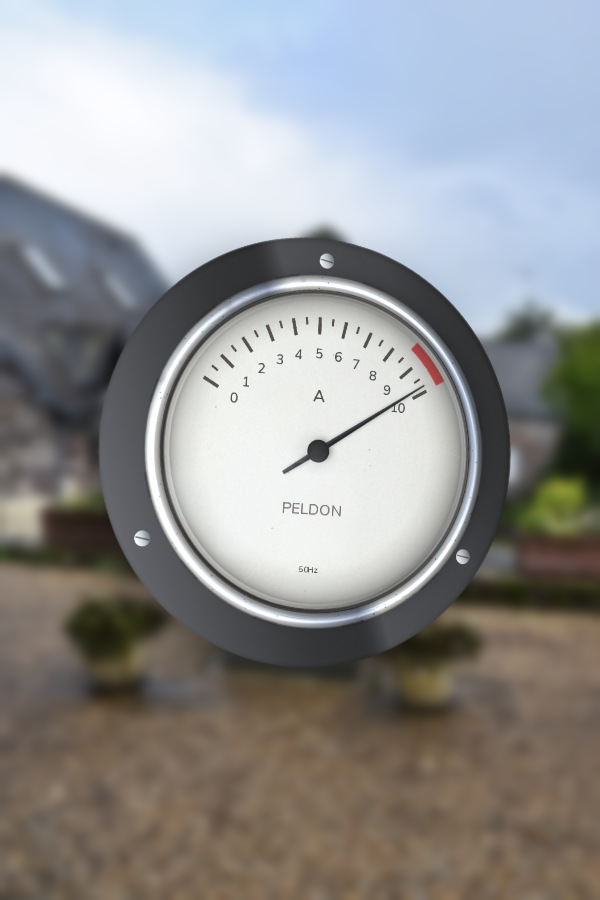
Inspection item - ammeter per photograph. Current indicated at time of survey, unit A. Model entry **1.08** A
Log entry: **9.75** A
